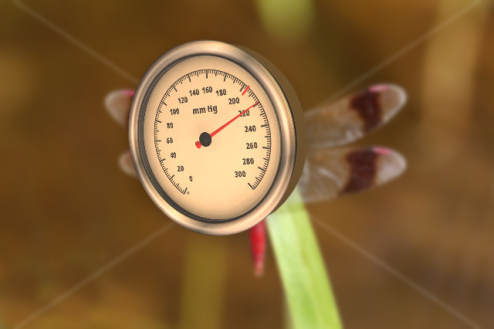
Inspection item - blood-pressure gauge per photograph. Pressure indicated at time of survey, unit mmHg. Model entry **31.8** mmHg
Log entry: **220** mmHg
